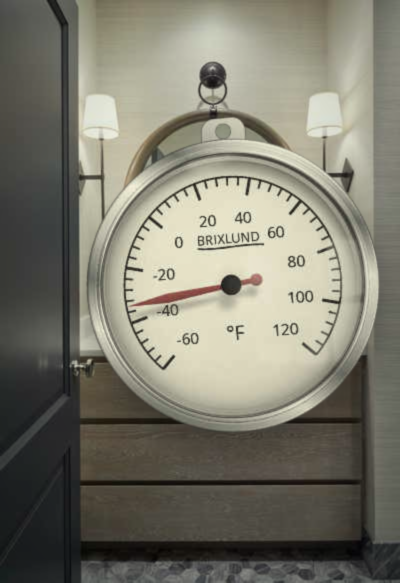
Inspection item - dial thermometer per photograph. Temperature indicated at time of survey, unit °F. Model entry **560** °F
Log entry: **-34** °F
